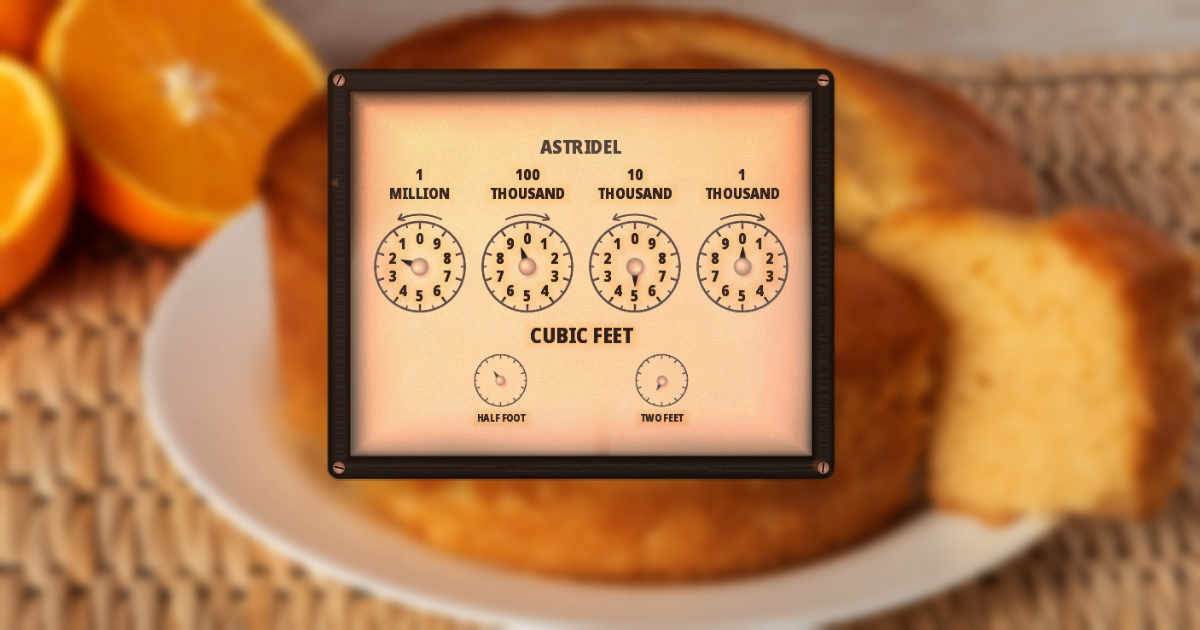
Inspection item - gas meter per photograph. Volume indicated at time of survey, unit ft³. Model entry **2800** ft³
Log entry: **195000** ft³
